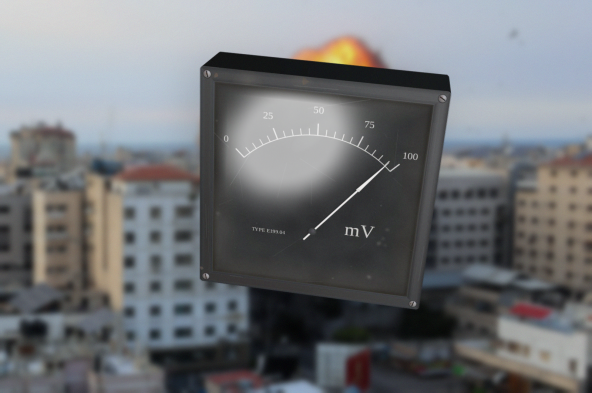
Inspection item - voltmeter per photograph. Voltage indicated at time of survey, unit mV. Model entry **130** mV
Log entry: **95** mV
